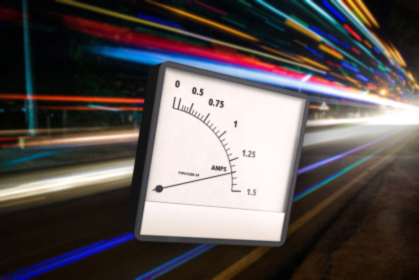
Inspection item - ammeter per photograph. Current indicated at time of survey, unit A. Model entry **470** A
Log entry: **1.35** A
